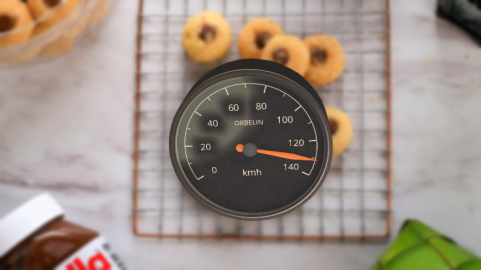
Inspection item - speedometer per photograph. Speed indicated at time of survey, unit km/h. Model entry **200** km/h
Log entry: **130** km/h
